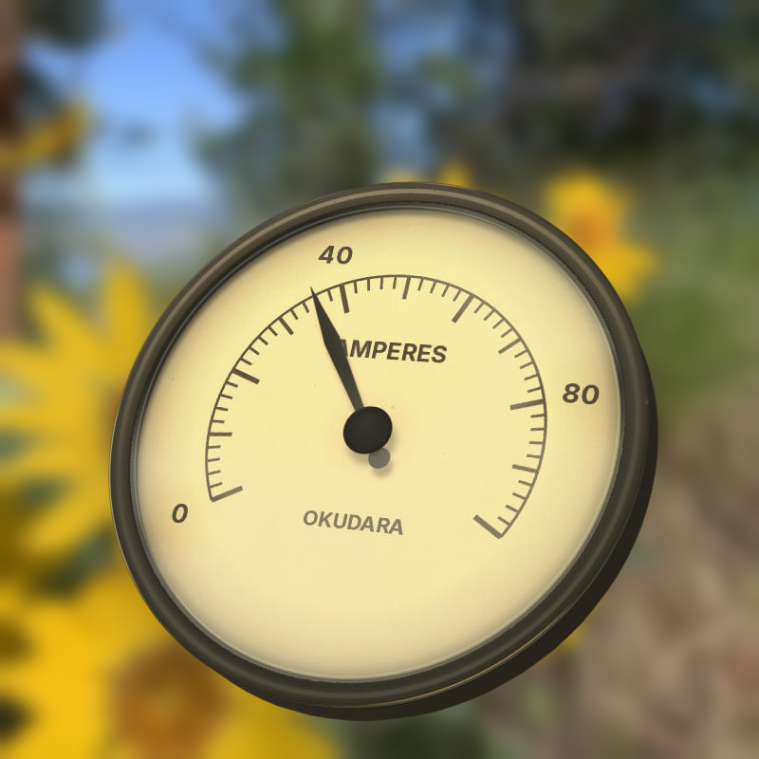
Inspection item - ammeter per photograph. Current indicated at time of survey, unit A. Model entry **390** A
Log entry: **36** A
